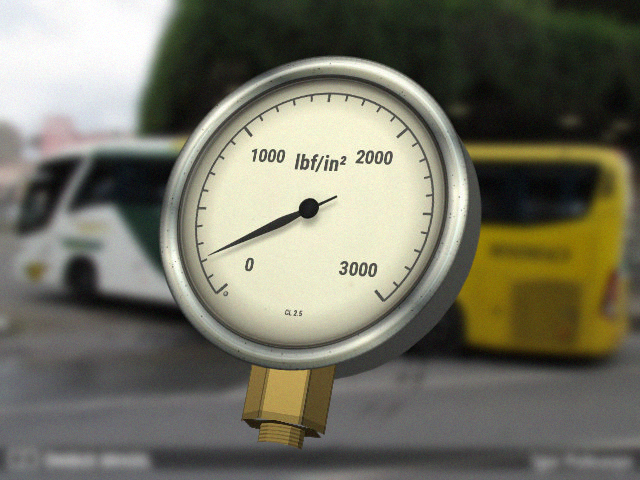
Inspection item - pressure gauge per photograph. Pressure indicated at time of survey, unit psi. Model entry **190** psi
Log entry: **200** psi
